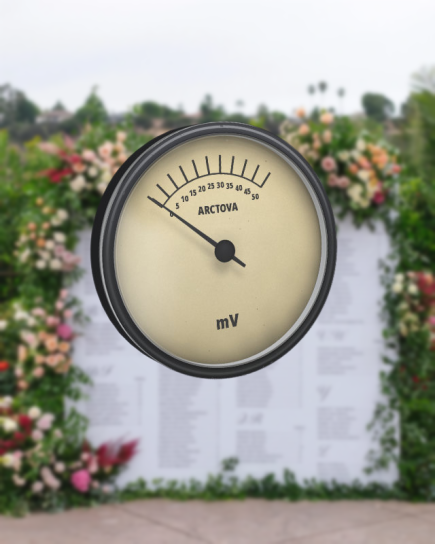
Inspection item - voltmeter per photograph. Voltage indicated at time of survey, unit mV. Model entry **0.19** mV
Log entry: **0** mV
